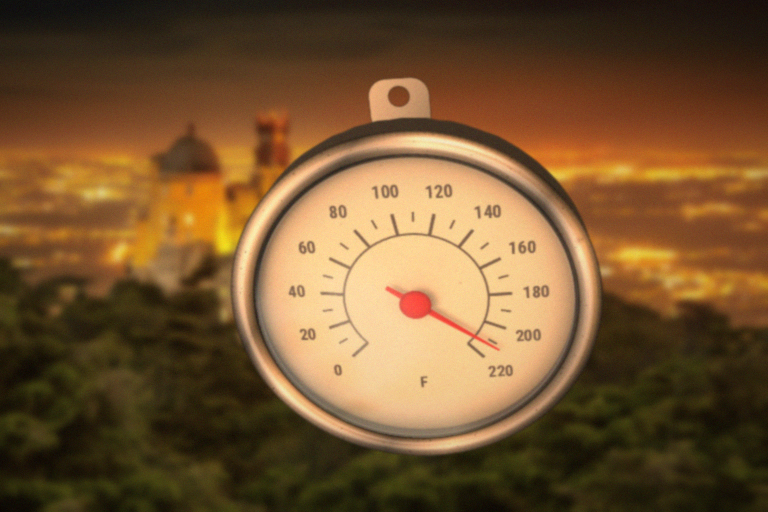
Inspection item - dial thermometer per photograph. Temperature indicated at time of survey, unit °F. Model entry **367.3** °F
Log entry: **210** °F
